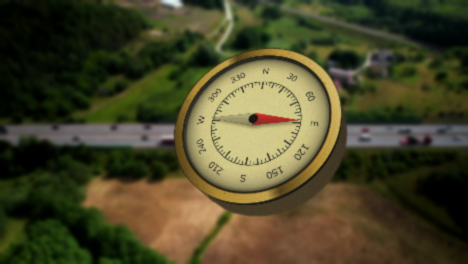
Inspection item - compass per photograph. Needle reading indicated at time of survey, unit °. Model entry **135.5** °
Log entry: **90** °
